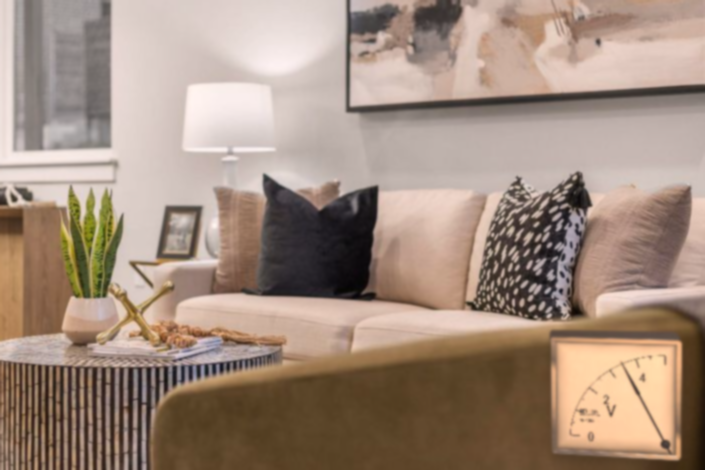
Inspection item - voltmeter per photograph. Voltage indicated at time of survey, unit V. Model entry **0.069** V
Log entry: **3.5** V
